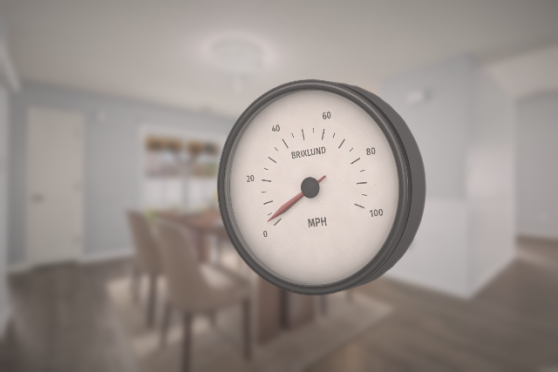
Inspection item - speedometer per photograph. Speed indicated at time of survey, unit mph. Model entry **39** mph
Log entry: **2.5** mph
